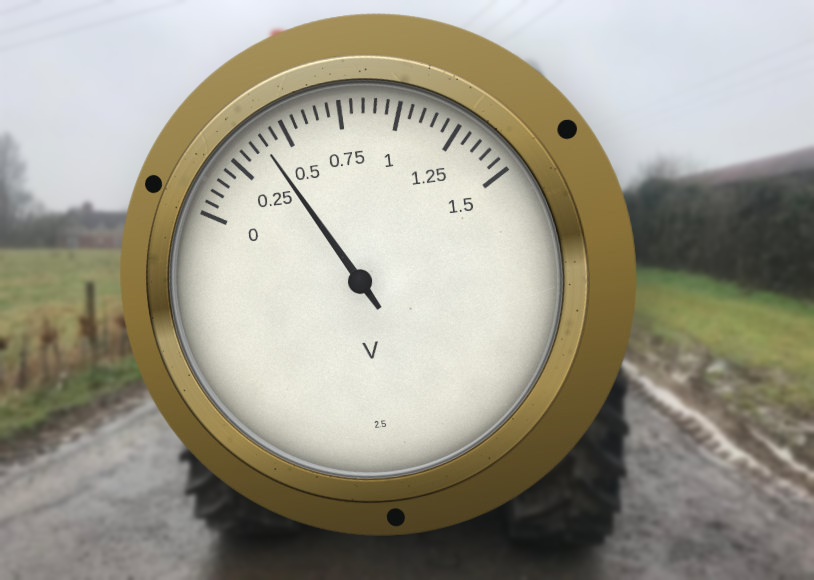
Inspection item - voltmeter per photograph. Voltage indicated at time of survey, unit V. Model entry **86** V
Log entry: **0.4** V
